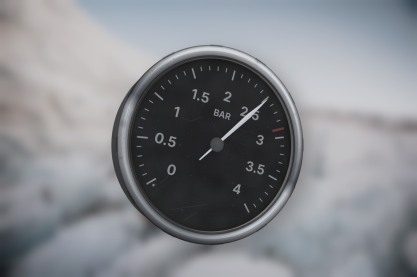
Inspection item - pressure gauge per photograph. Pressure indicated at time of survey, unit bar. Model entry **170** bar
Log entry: **2.5** bar
